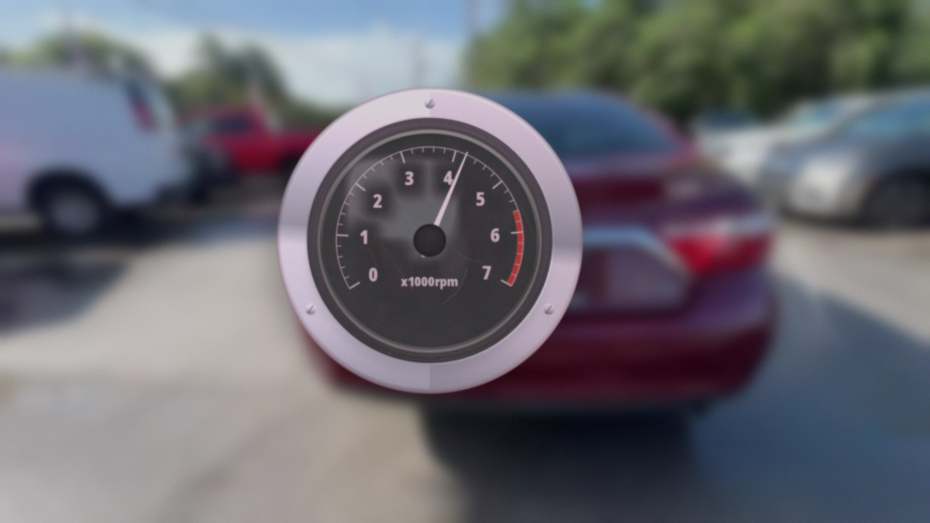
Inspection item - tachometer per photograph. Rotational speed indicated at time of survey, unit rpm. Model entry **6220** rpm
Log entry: **4200** rpm
